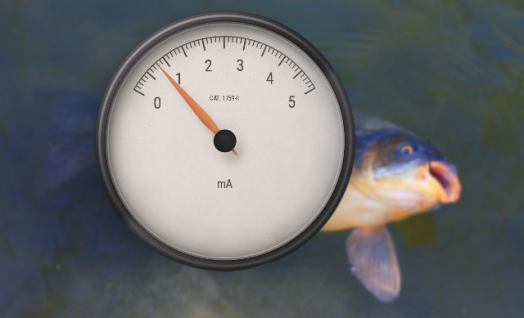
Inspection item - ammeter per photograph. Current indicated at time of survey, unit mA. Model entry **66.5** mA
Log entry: **0.8** mA
